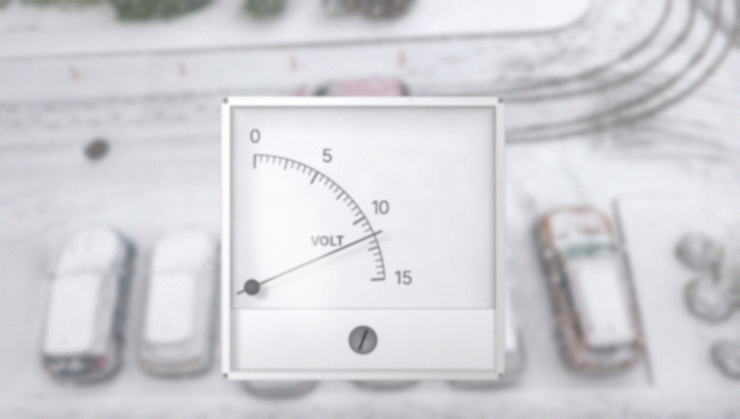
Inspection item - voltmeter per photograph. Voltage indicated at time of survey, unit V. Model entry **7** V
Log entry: **11.5** V
